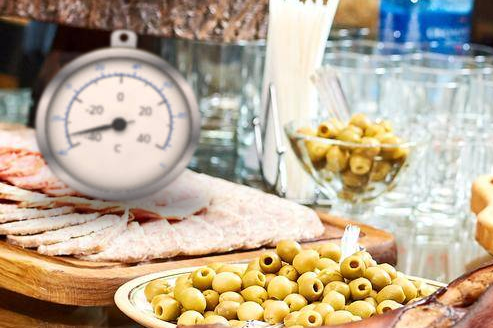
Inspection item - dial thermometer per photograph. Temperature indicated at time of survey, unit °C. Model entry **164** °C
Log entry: **-35** °C
